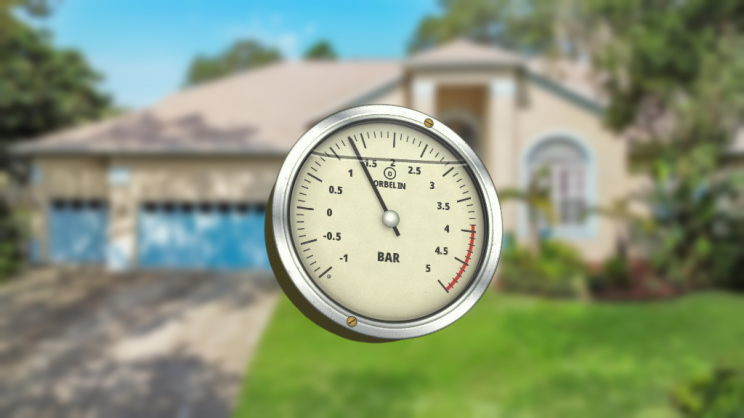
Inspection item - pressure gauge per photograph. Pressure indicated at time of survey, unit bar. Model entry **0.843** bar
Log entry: **1.3** bar
